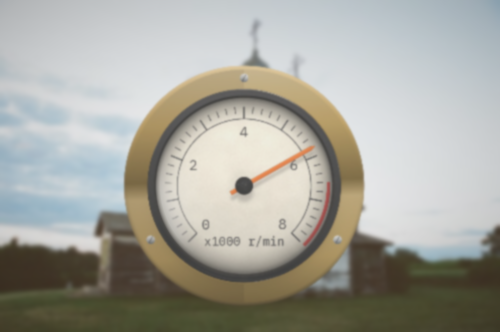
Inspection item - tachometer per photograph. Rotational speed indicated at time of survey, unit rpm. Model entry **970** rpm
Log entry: **5800** rpm
